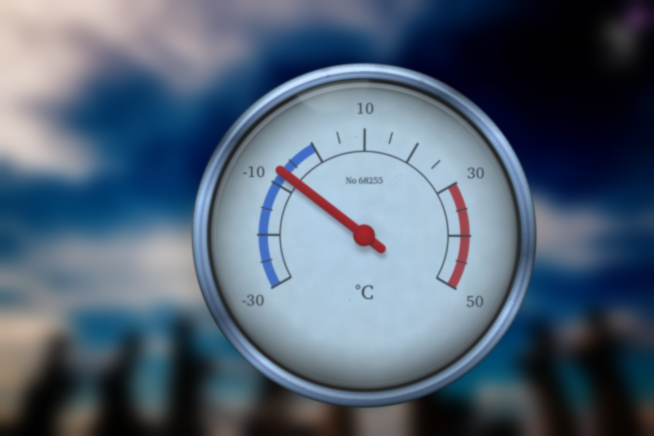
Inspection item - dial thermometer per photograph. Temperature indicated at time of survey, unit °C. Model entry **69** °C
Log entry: **-7.5** °C
